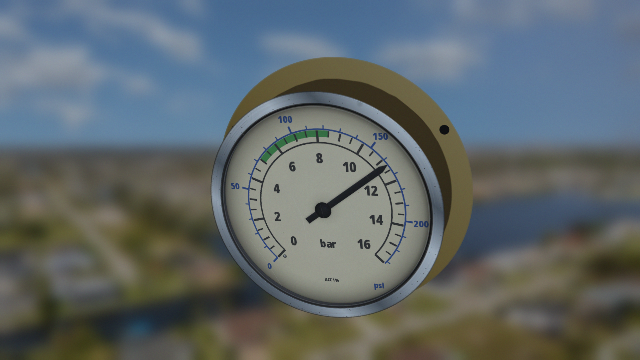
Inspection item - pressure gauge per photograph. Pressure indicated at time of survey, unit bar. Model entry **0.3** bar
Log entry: **11.25** bar
